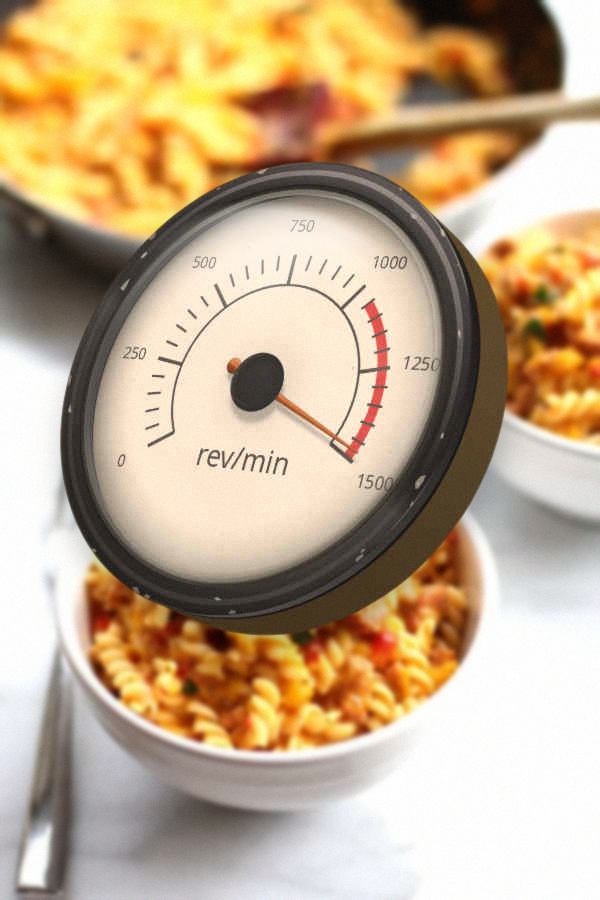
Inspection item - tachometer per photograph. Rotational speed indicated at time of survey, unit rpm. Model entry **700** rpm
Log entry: **1475** rpm
